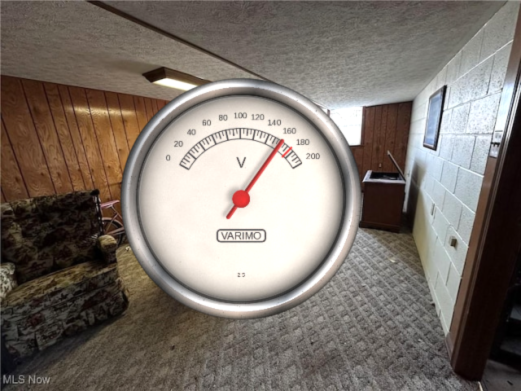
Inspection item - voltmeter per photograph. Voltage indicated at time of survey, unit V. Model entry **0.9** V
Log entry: **160** V
